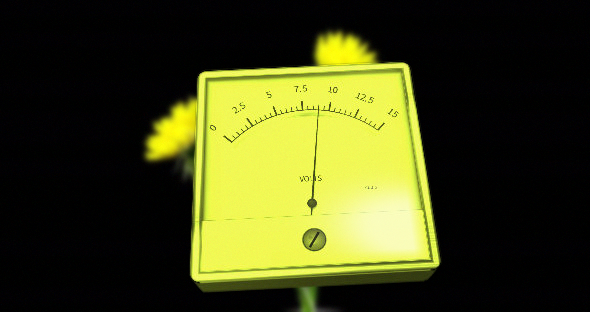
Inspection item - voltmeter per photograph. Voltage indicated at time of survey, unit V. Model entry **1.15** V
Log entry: **9** V
